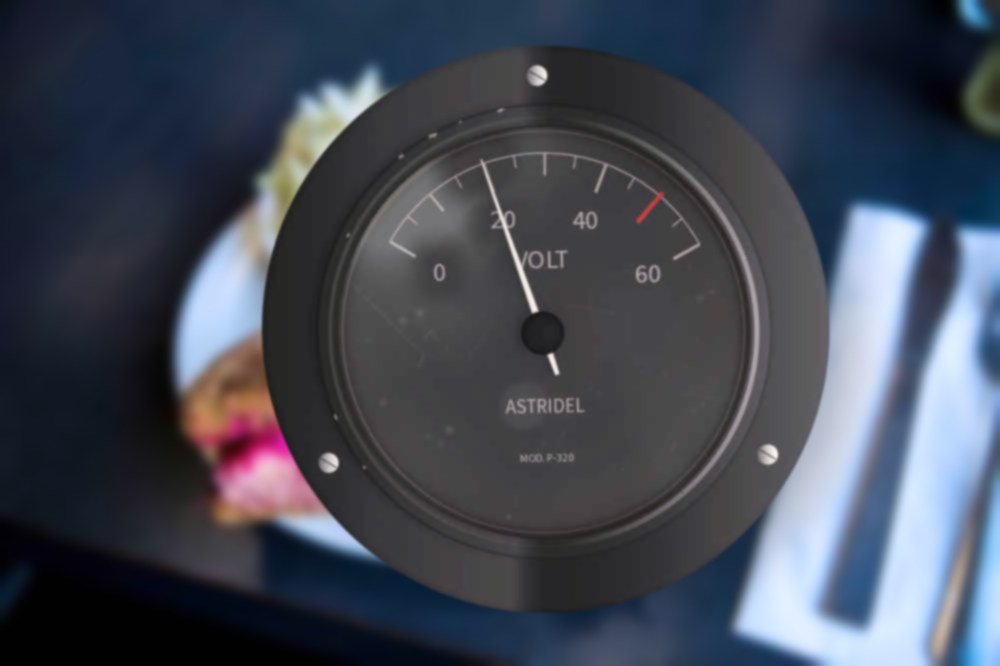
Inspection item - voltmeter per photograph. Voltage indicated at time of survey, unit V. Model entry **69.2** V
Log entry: **20** V
